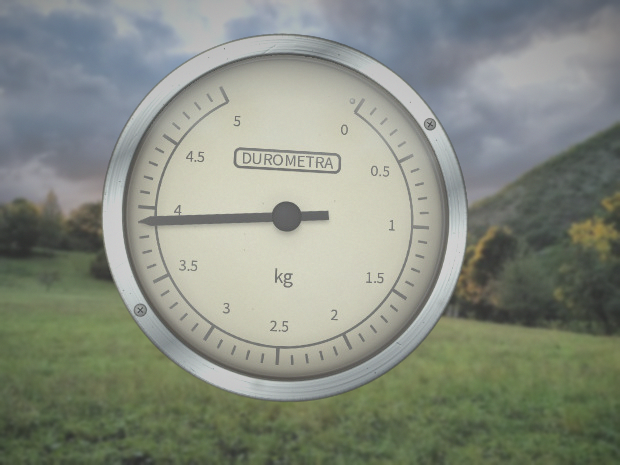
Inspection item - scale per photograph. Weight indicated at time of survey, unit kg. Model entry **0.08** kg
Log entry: **3.9** kg
